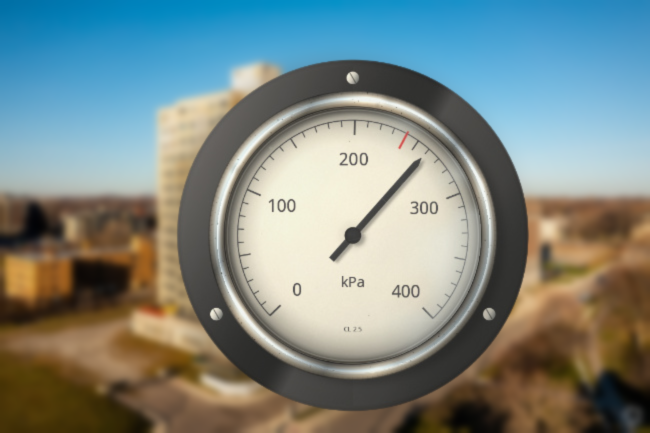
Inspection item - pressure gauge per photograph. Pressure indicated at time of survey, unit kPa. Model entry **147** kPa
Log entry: **260** kPa
